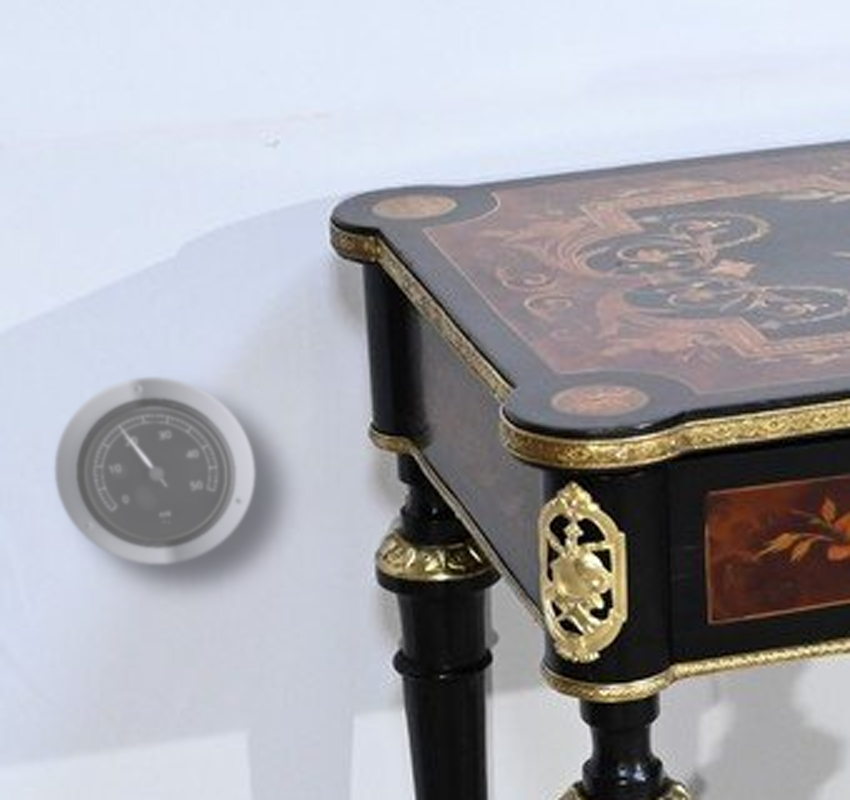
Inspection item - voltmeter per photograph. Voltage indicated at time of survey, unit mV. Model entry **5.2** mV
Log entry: **20** mV
